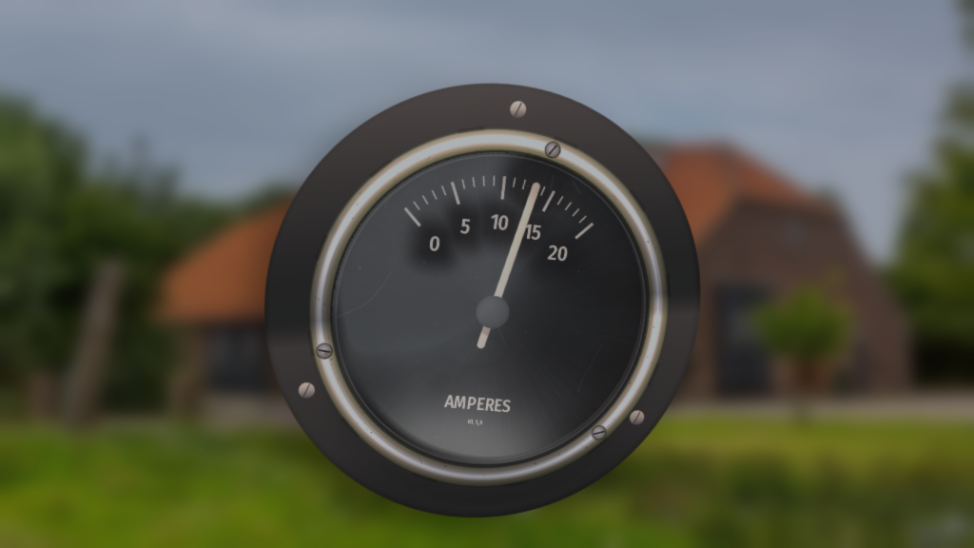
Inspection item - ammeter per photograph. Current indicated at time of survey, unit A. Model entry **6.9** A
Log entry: **13** A
